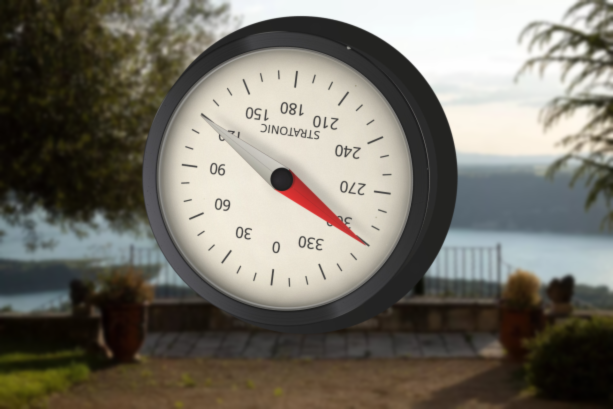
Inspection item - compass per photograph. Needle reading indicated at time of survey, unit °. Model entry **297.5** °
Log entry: **300** °
